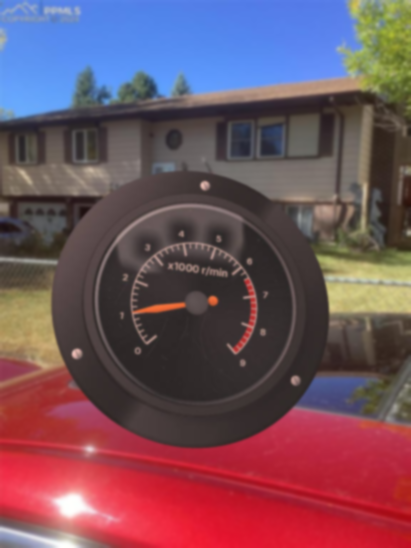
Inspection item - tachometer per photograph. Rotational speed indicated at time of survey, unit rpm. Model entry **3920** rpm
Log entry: **1000** rpm
